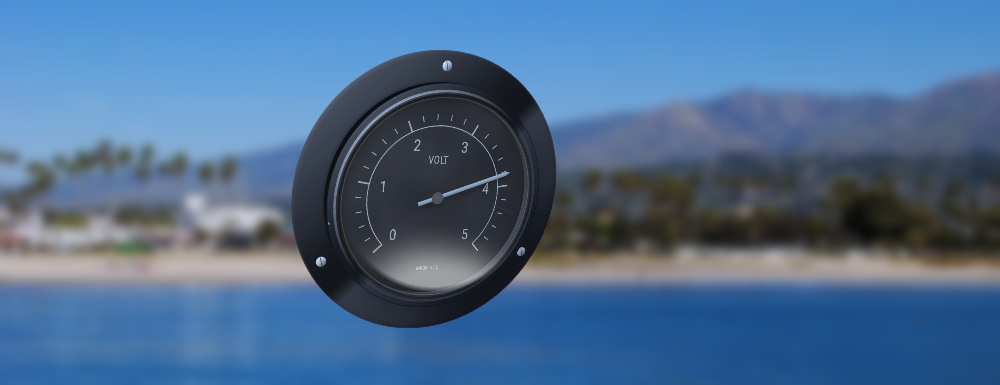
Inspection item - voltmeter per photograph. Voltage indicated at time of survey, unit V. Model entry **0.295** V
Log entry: **3.8** V
